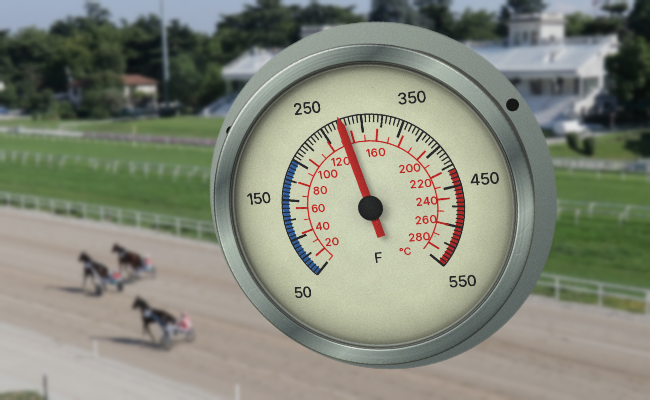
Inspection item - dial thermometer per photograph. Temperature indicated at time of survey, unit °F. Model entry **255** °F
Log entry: **275** °F
